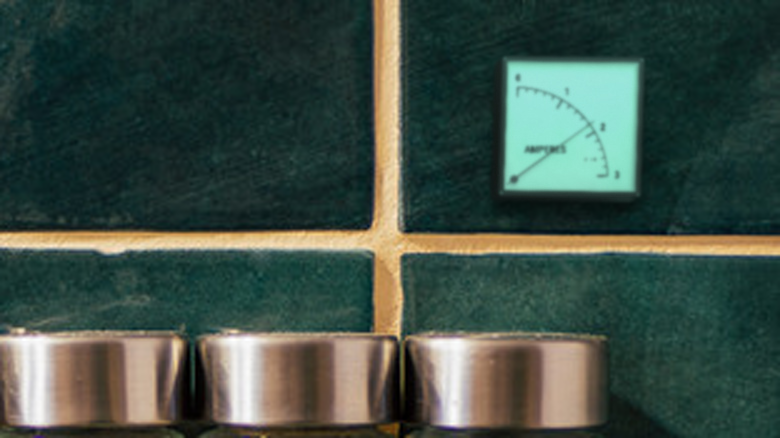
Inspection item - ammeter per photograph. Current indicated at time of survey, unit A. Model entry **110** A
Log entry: **1.8** A
